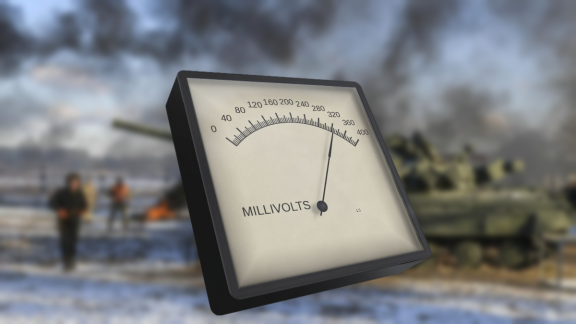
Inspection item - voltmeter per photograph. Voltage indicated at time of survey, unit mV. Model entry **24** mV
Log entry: **320** mV
